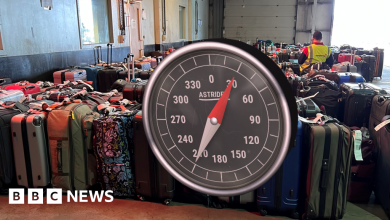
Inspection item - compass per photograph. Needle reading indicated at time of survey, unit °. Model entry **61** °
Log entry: **30** °
